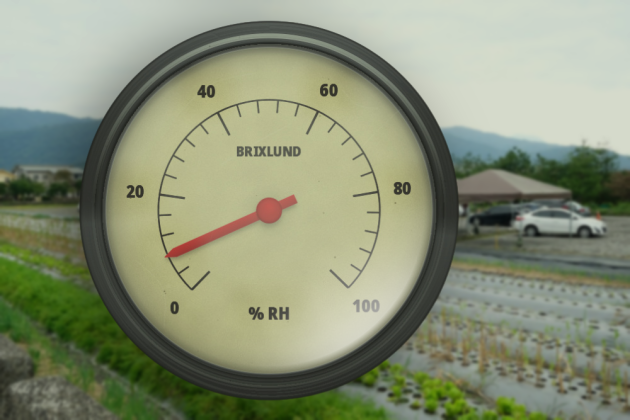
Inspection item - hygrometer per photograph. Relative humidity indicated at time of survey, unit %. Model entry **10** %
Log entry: **8** %
